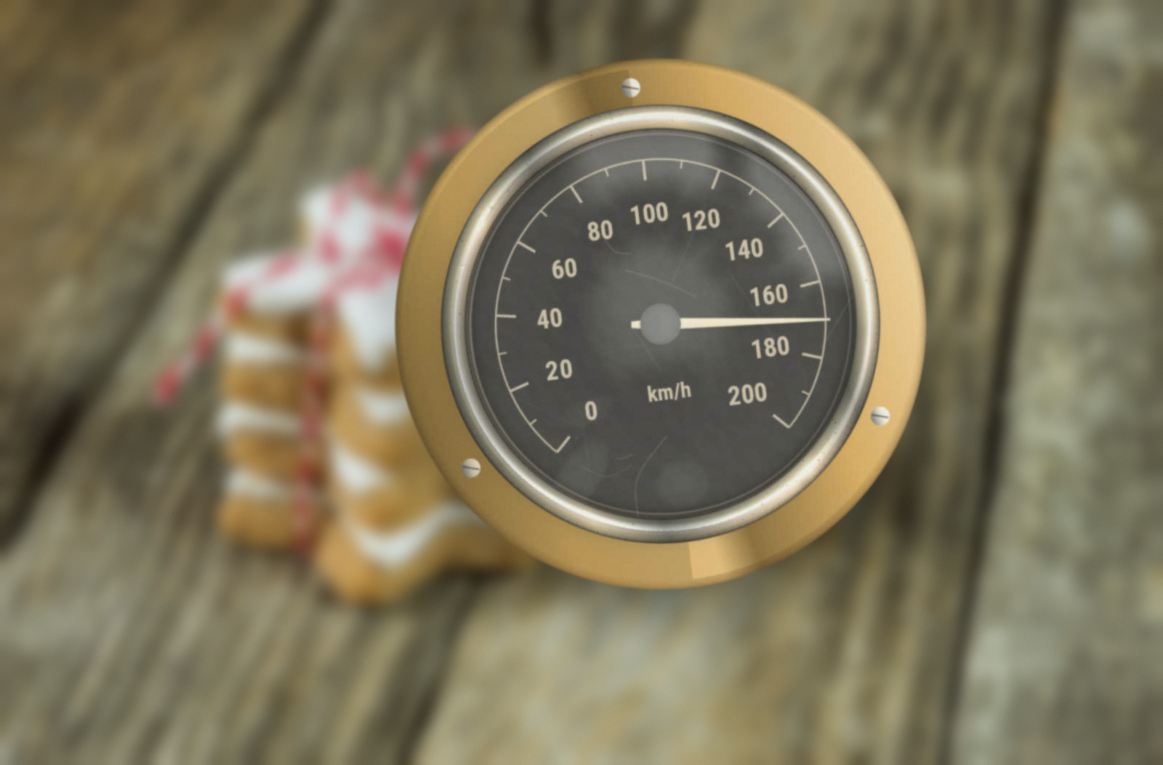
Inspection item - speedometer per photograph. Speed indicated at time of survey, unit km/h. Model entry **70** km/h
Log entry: **170** km/h
